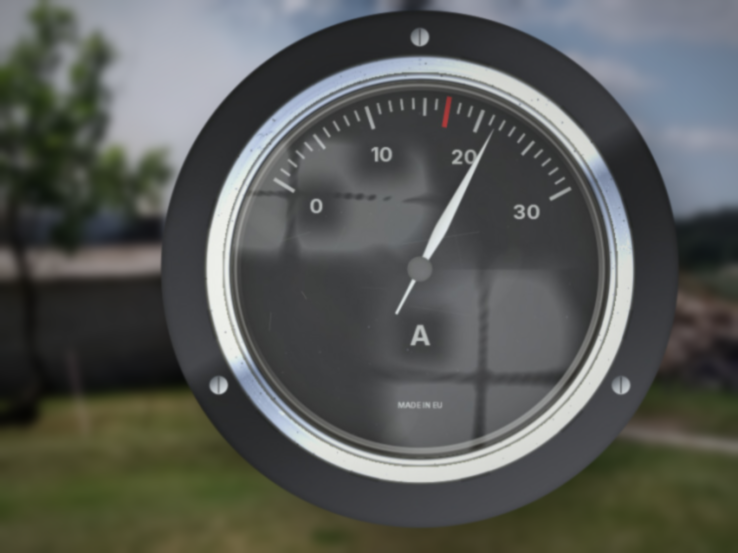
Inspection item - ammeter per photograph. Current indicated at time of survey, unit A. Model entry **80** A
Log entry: **21.5** A
